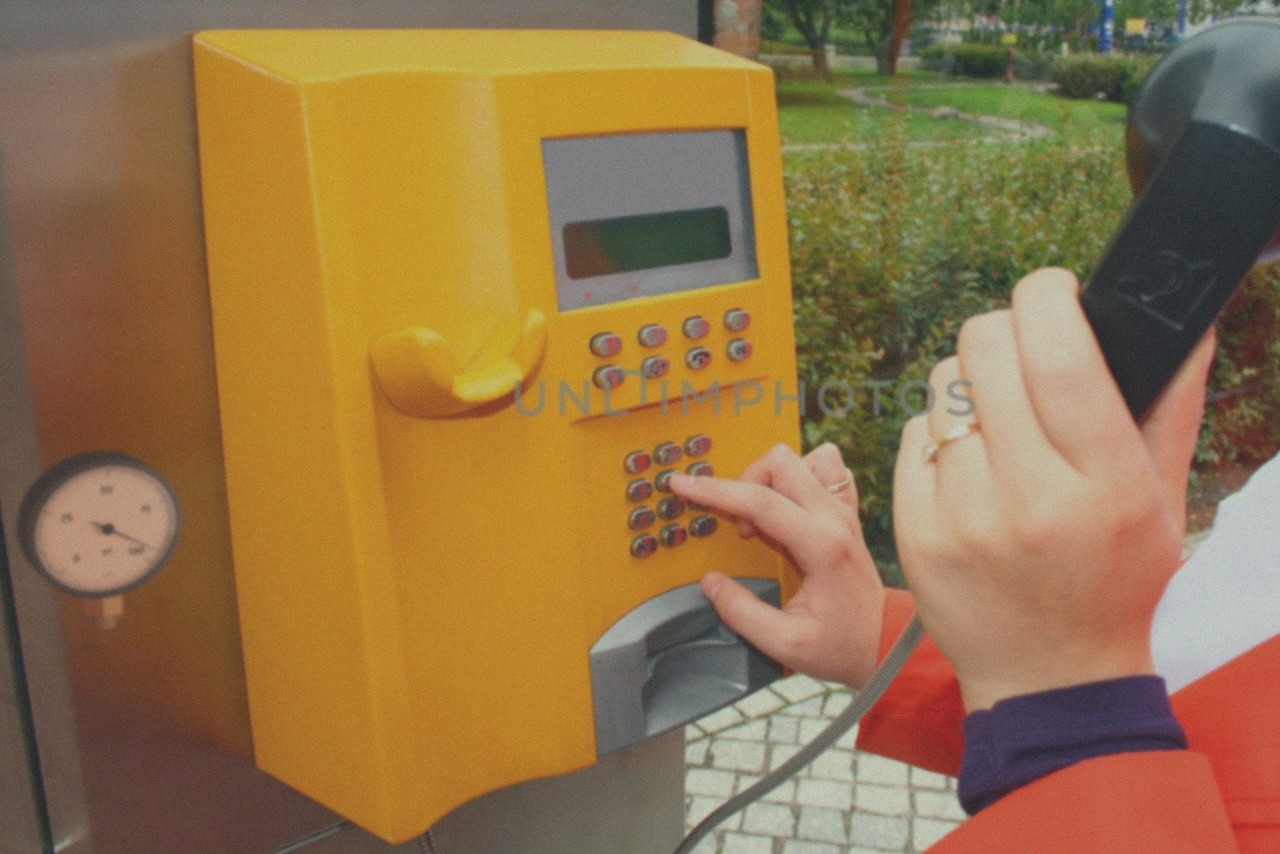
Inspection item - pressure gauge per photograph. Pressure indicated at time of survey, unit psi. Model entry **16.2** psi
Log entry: **95** psi
